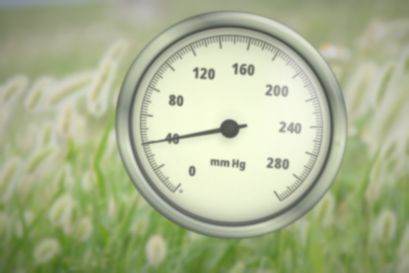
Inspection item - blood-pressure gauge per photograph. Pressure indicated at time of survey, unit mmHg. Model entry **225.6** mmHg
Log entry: **40** mmHg
